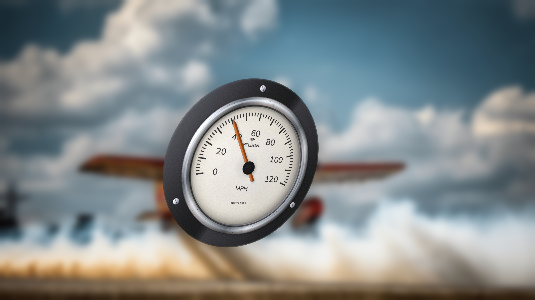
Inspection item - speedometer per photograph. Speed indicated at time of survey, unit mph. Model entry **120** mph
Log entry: **40** mph
